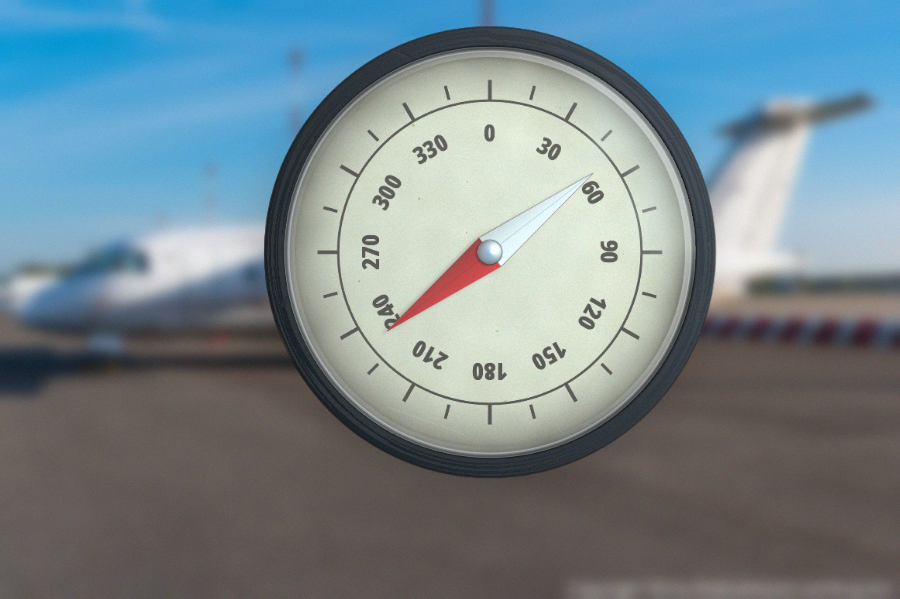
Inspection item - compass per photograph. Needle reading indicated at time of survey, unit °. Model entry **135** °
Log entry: **232.5** °
